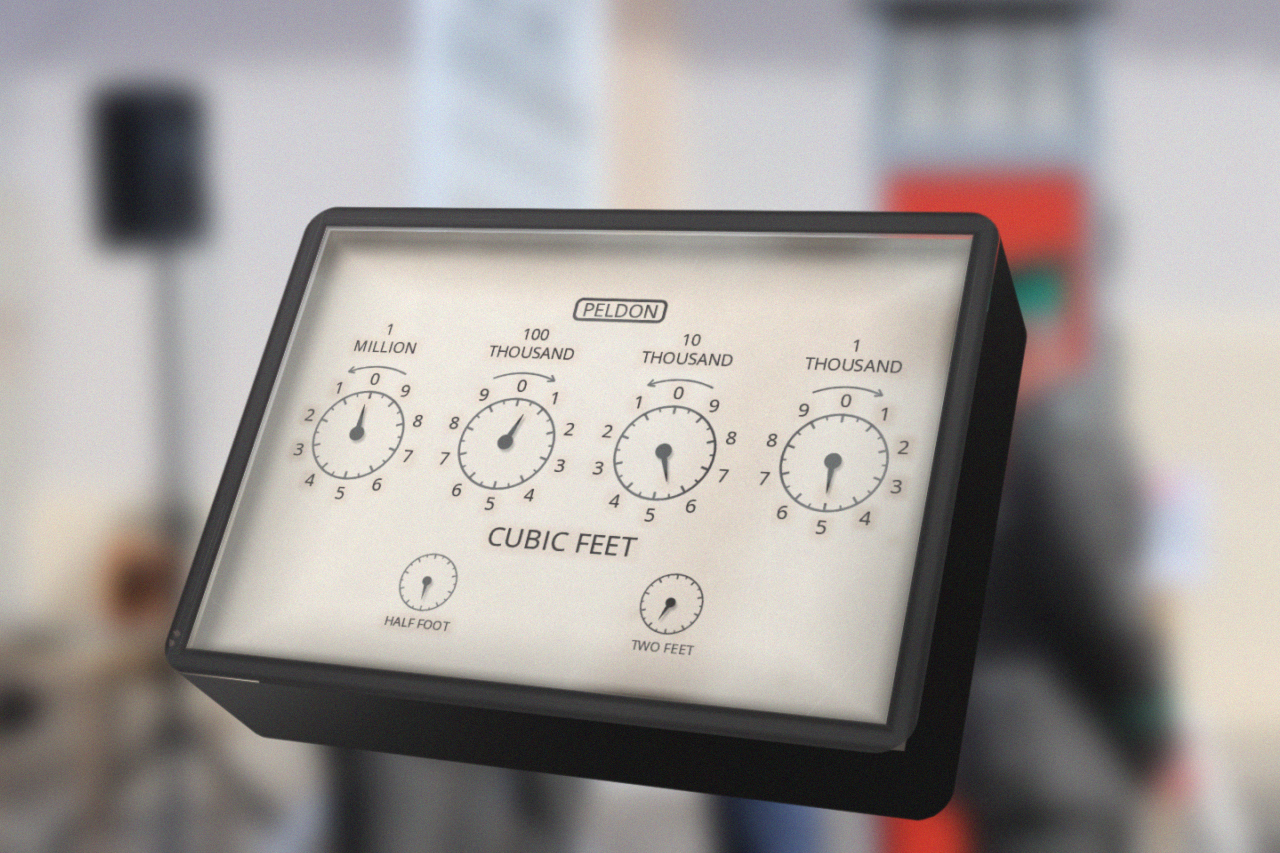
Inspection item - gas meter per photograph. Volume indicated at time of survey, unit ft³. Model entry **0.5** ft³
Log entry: **5500** ft³
